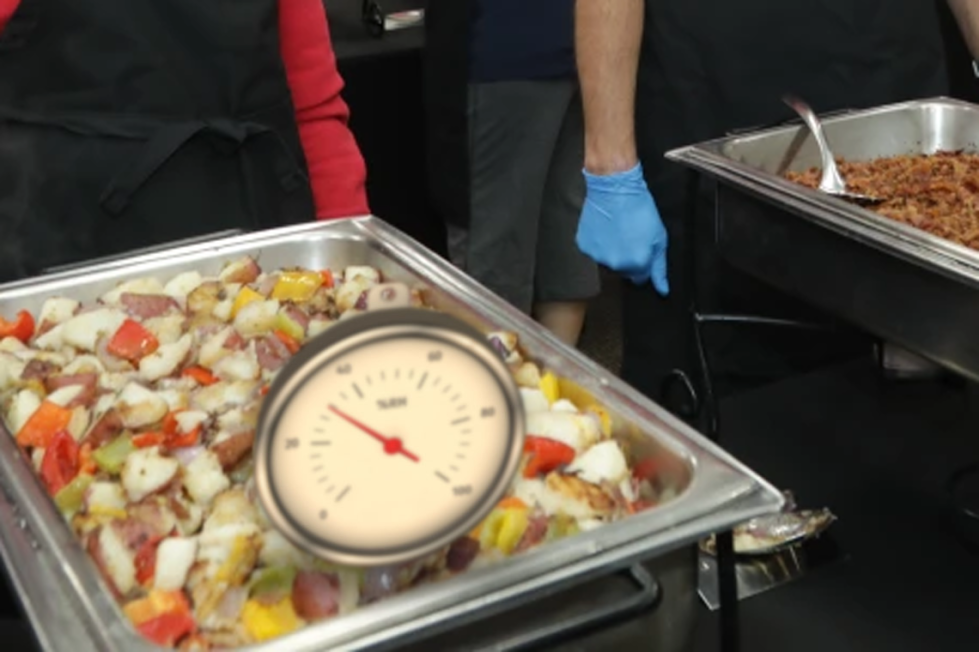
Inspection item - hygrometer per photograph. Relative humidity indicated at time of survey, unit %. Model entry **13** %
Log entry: **32** %
